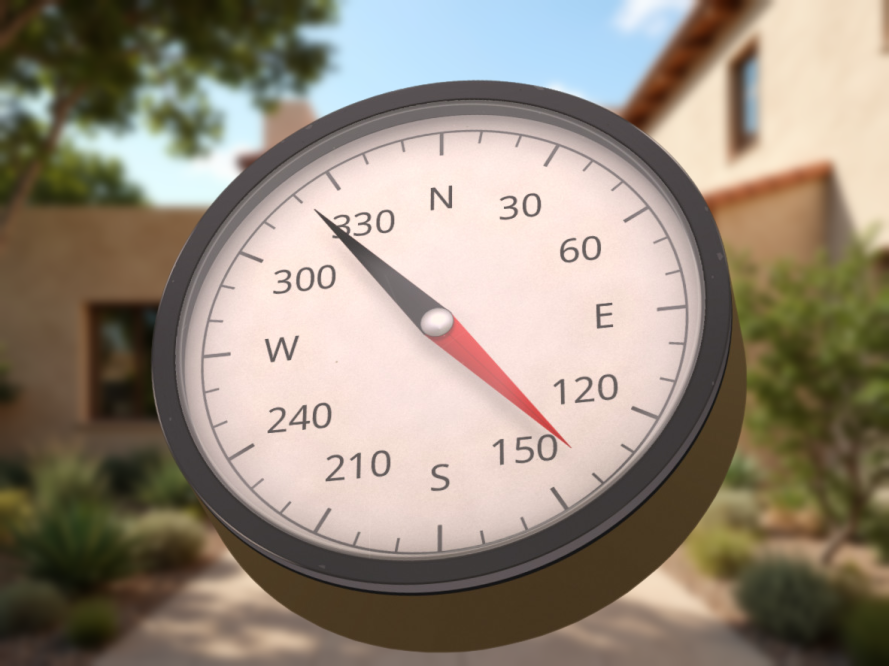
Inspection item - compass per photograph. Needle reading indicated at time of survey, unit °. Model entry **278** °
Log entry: **140** °
